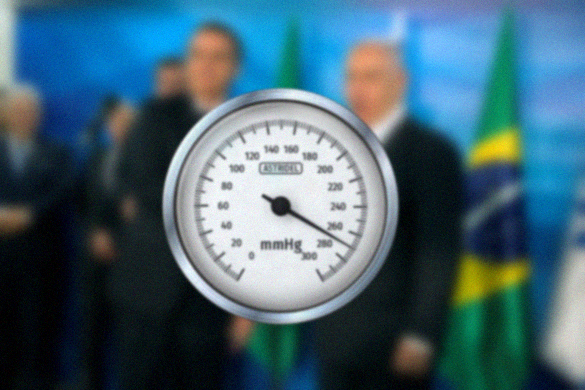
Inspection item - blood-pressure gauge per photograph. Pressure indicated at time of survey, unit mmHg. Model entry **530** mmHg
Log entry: **270** mmHg
